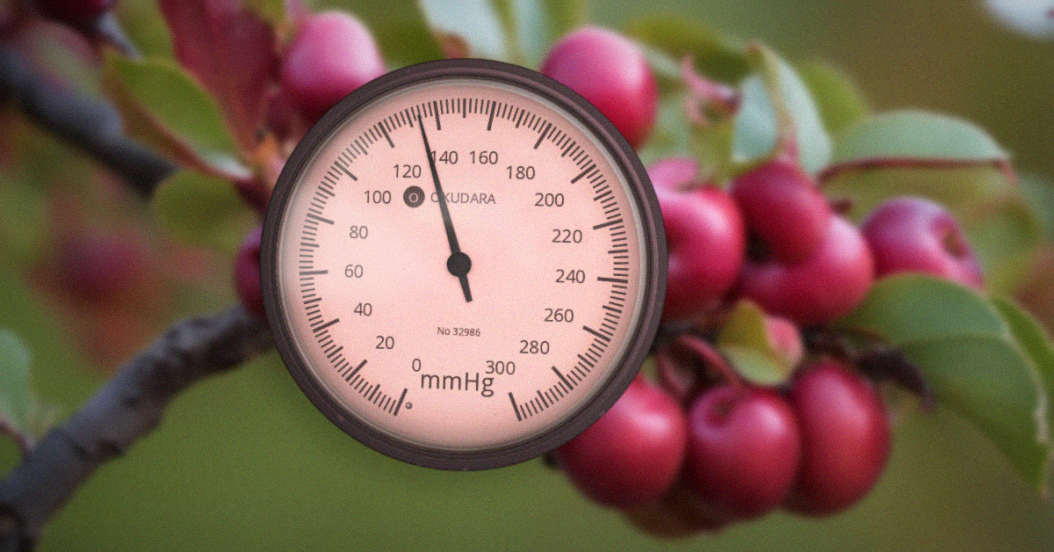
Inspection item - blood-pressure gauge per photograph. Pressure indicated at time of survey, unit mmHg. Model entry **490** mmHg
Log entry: **134** mmHg
